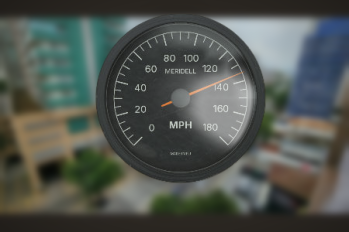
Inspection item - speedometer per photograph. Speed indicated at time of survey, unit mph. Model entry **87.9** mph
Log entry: **135** mph
